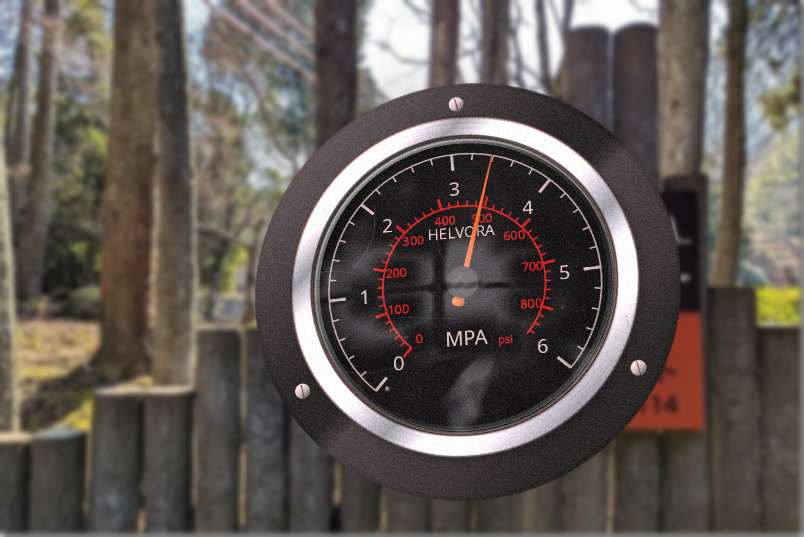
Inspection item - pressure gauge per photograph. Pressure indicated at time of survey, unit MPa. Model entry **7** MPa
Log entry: **3.4** MPa
